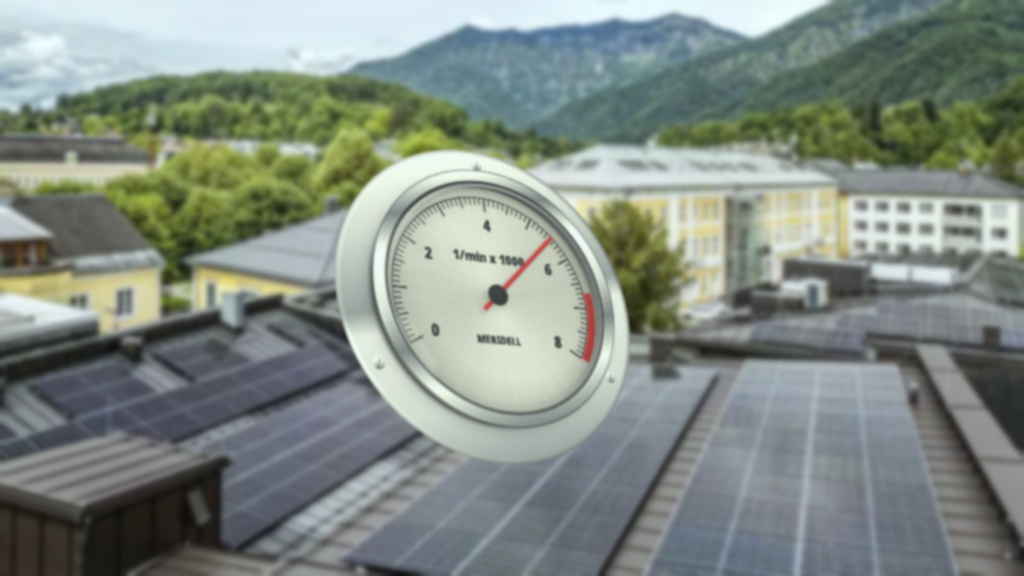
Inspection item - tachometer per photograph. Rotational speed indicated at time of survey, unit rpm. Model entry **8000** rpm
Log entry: **5500** rpm
